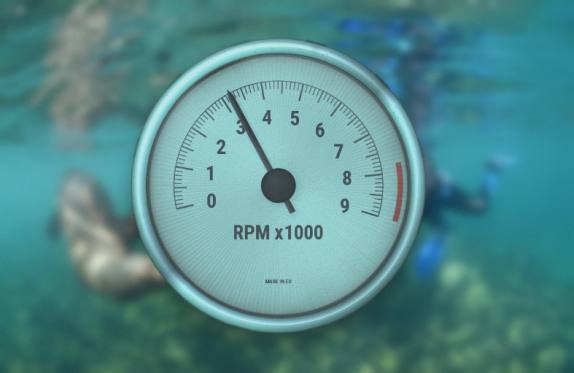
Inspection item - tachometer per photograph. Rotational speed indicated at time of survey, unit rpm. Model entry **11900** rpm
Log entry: **3200** rpm
